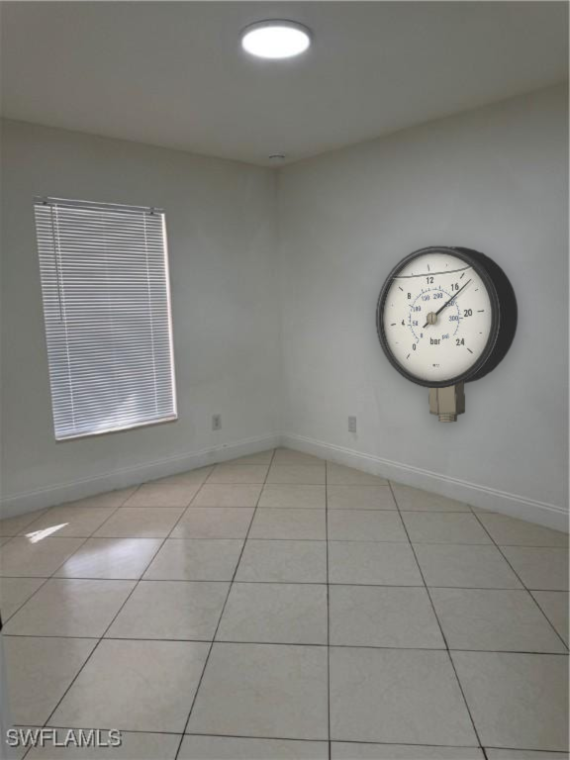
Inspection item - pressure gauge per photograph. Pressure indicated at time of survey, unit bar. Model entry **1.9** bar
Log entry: **17** bar
